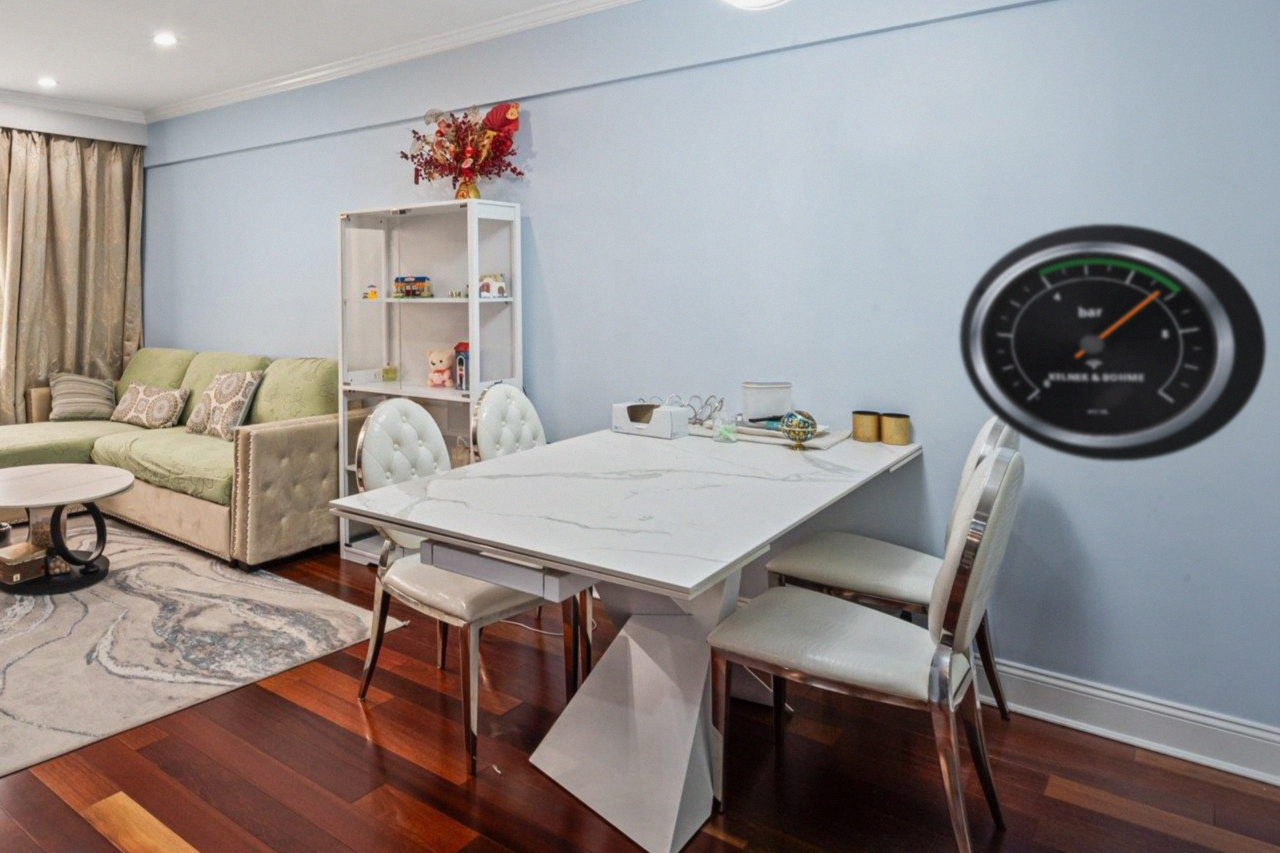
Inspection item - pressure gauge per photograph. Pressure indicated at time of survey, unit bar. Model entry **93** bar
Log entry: **6.75** bar
